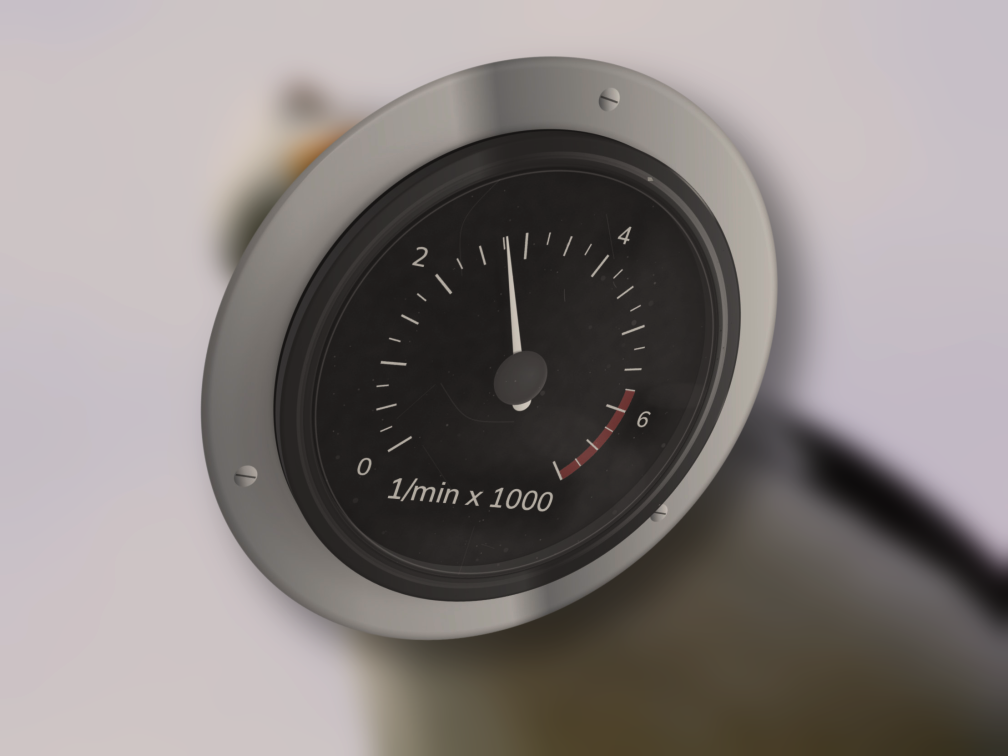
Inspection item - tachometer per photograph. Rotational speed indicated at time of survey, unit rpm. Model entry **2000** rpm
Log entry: **2750** rpm
